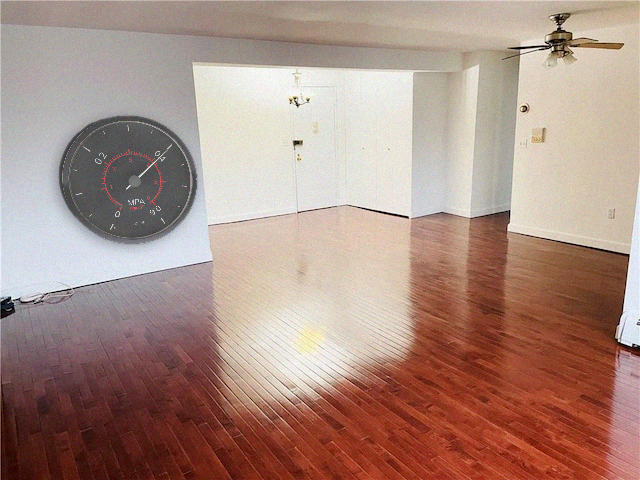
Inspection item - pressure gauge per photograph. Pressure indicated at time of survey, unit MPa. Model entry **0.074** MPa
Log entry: **0.4** MPa
